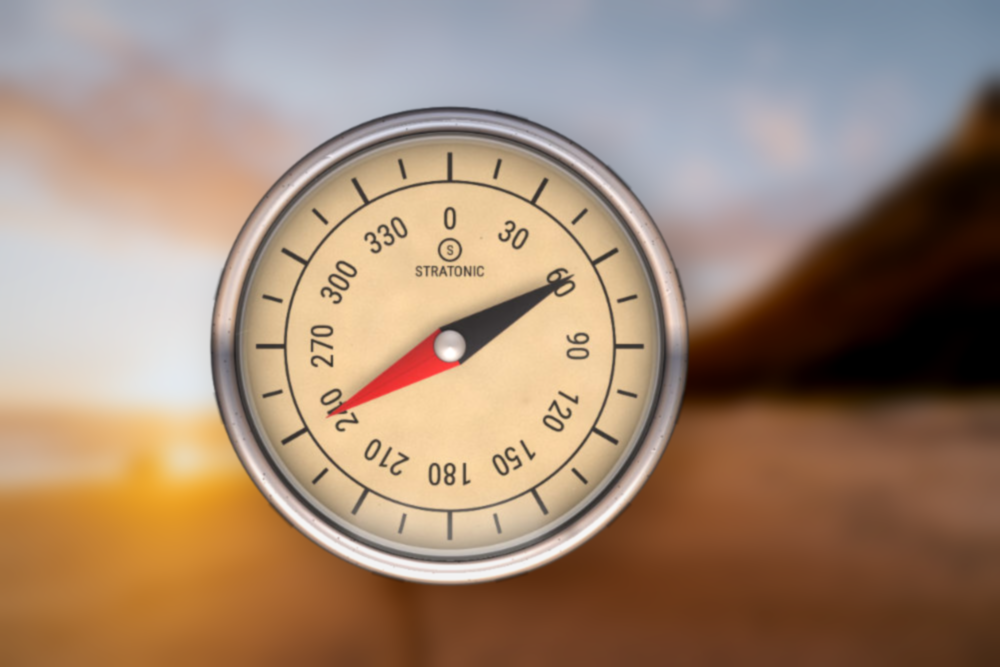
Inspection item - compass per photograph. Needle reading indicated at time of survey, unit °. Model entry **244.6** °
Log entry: **240** °
